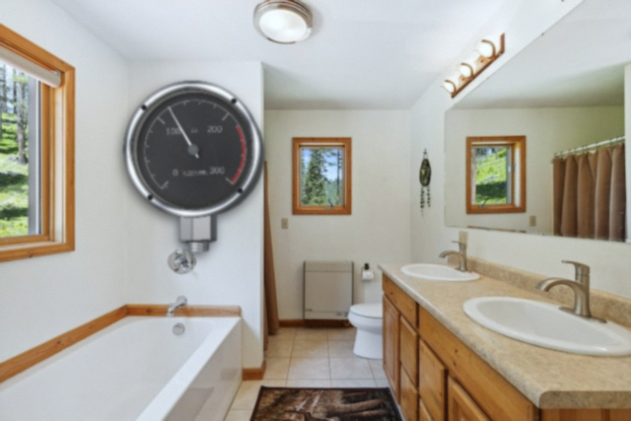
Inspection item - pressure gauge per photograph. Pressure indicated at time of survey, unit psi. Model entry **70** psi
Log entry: **120** psi
